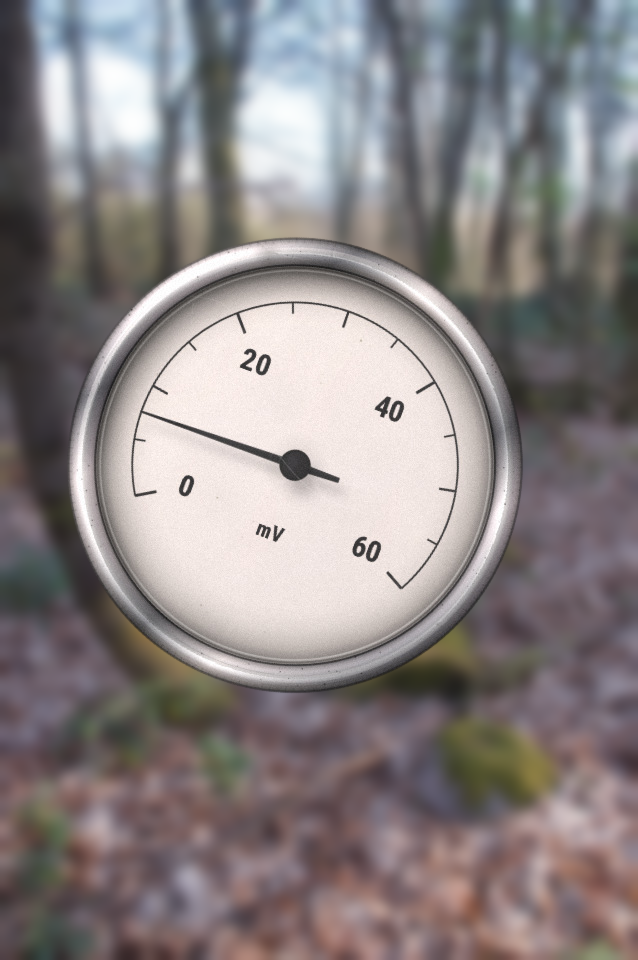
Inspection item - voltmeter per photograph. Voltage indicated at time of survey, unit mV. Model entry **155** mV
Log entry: **7.5** mV
